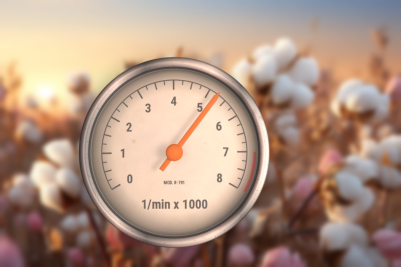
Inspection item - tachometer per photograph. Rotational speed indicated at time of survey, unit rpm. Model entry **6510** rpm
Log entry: **5250** rpm
